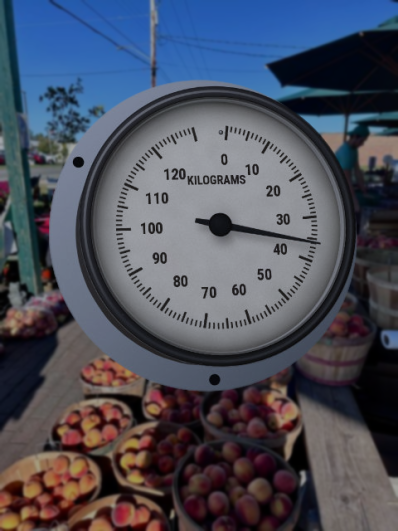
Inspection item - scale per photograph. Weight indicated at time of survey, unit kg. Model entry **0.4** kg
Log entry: **36** kg
